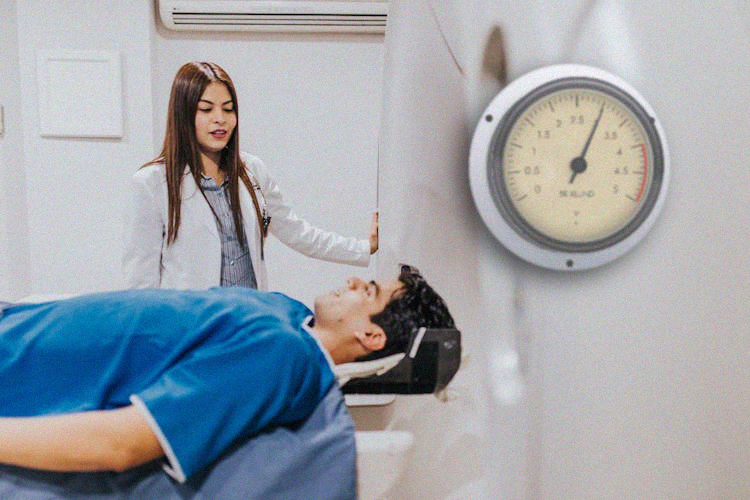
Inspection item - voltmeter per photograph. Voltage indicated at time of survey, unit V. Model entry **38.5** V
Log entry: **3** V
